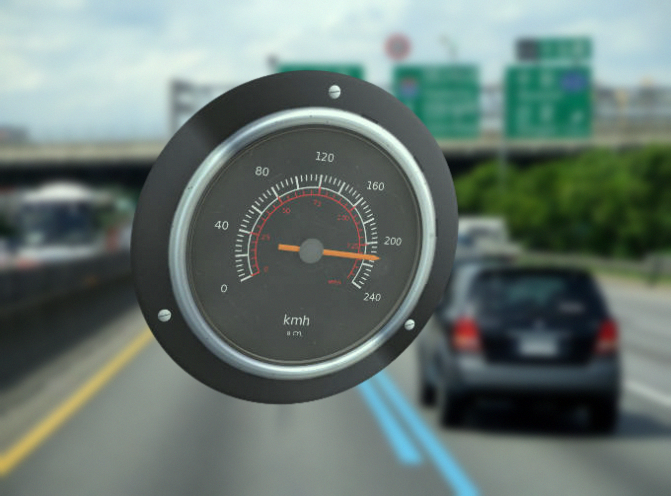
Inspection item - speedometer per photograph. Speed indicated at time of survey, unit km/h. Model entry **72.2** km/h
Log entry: **212** km/h
